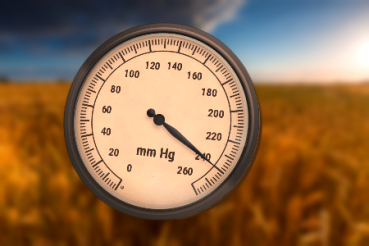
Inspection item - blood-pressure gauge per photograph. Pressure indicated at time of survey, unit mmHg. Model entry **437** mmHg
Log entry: **240** mmHg
